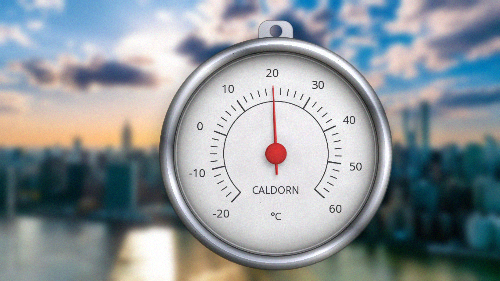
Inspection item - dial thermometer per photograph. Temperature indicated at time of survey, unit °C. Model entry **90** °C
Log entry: **20** °C
